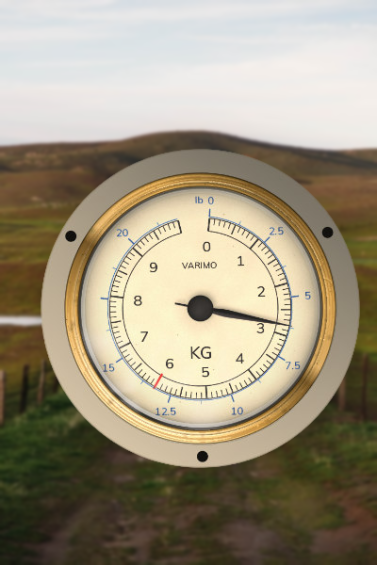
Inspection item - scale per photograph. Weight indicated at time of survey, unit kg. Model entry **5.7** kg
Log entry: **2.8** kg
